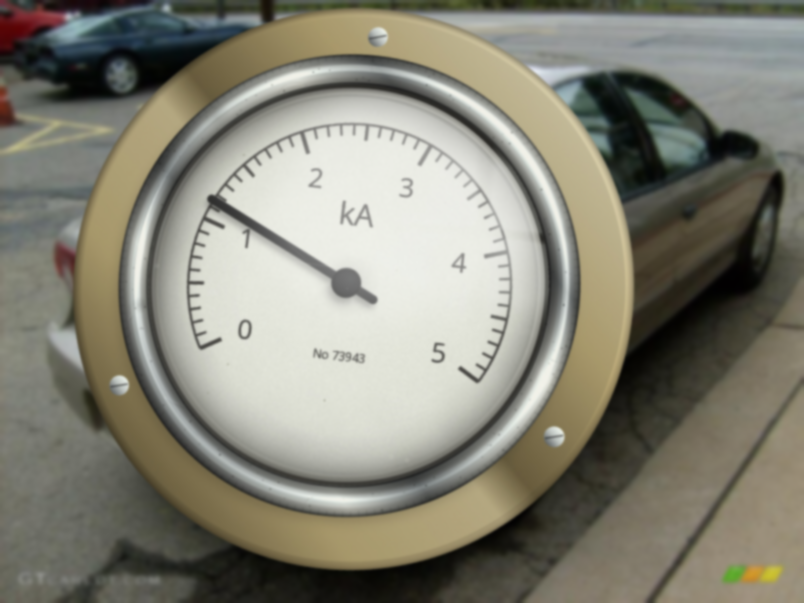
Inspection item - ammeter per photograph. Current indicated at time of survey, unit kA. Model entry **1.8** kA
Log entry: **1.15** kA
